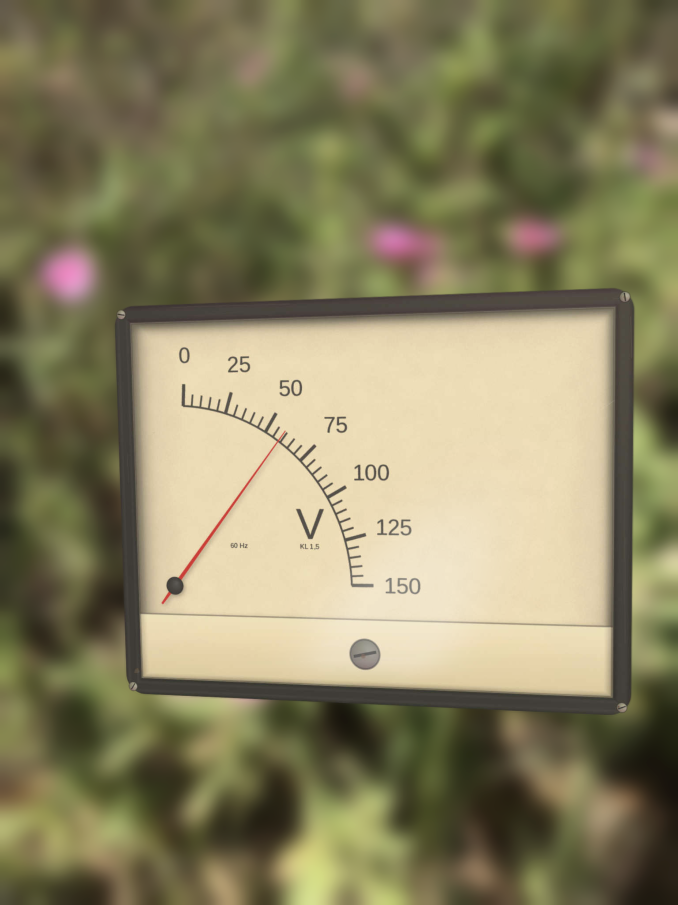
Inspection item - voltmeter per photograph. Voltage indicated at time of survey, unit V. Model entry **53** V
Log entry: **60** V
